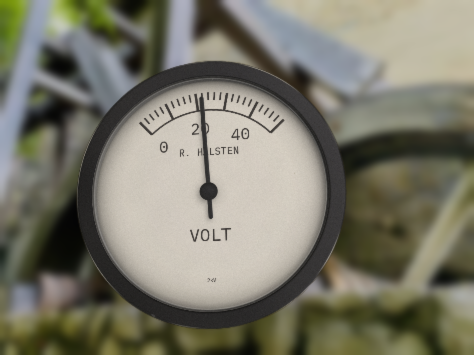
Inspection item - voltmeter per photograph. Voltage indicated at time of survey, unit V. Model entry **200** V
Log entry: **22** V
